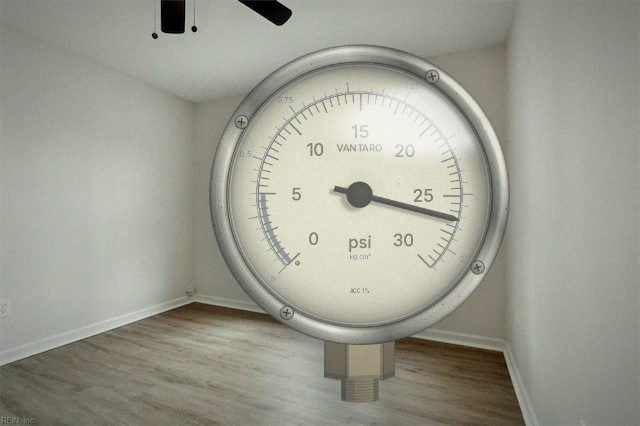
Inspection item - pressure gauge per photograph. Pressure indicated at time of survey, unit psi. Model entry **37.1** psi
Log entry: **26.5** psi
